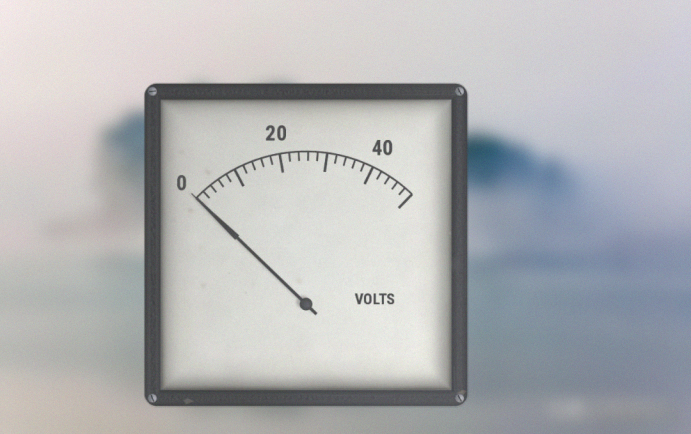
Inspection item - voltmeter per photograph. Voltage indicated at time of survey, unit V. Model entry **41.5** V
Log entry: **0** V
